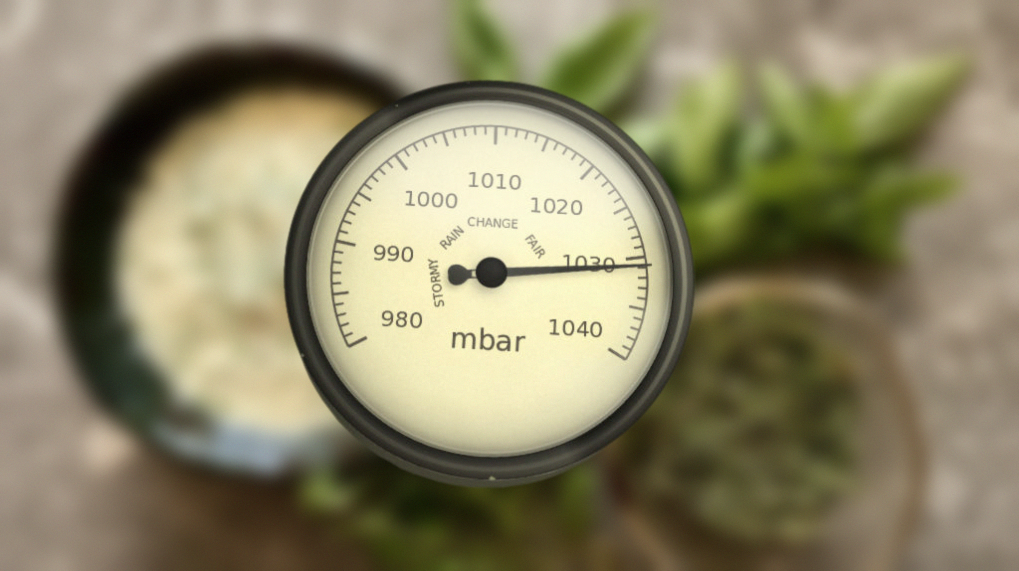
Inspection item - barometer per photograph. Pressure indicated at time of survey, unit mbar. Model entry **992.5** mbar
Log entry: **1031** mbar
